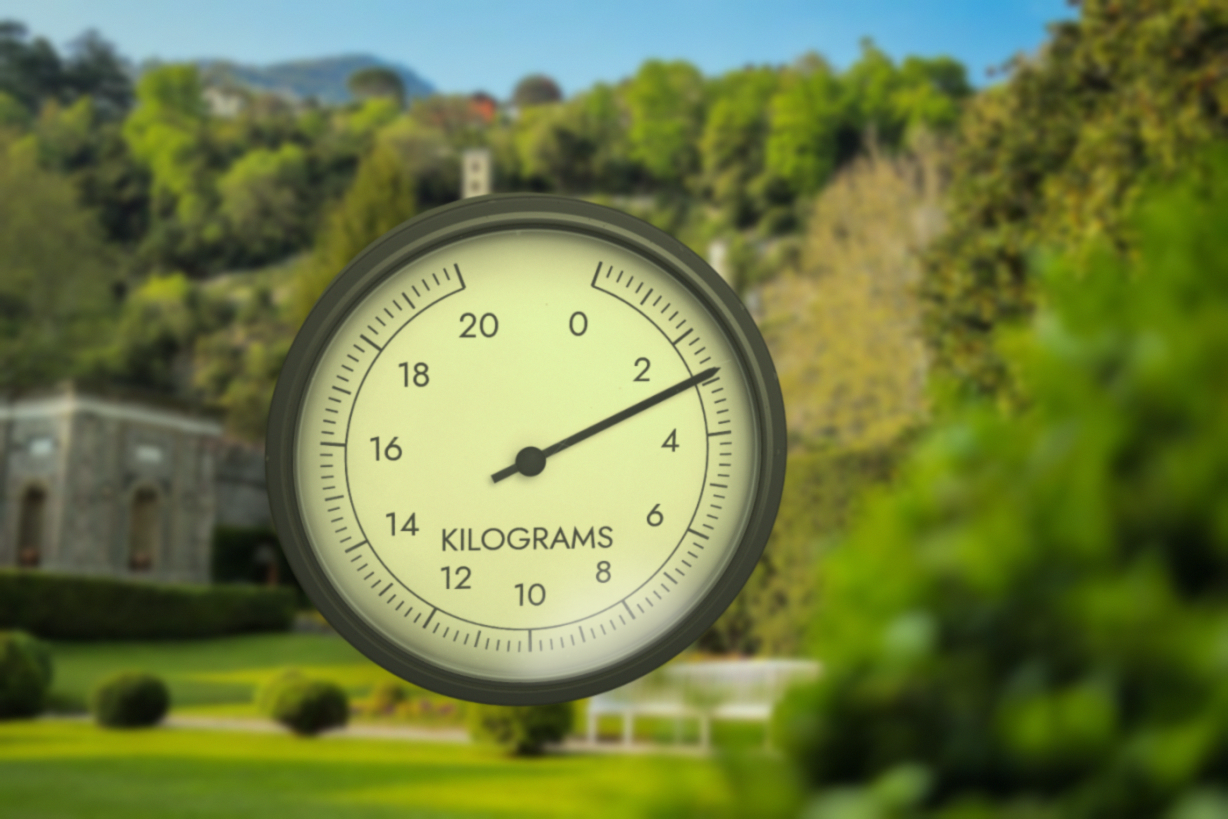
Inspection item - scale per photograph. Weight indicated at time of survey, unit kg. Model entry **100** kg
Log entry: **2.8** kg
